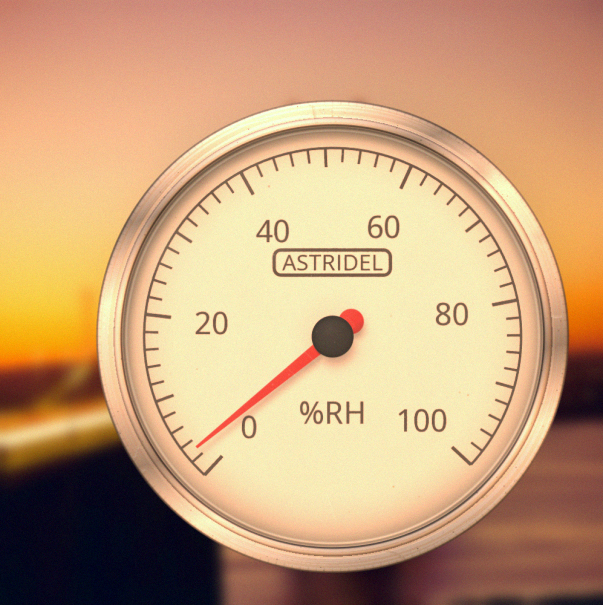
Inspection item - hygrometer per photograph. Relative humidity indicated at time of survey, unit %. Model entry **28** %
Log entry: **3** %
